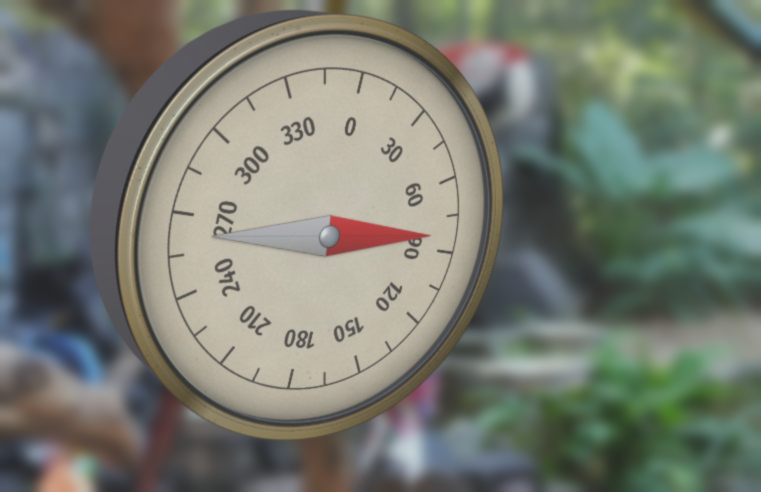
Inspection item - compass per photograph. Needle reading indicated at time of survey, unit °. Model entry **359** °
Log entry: **82.5** °
